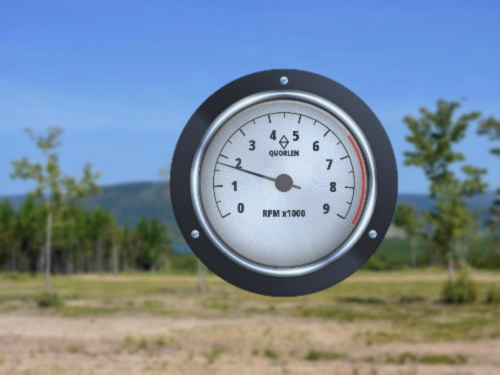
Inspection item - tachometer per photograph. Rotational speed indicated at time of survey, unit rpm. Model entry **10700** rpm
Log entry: **1750** rpm
